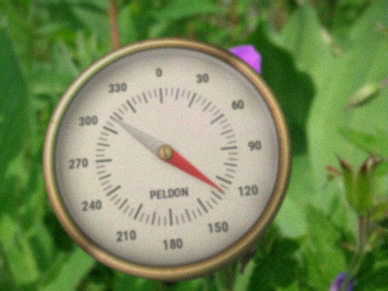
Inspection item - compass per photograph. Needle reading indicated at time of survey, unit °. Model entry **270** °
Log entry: **130** °
